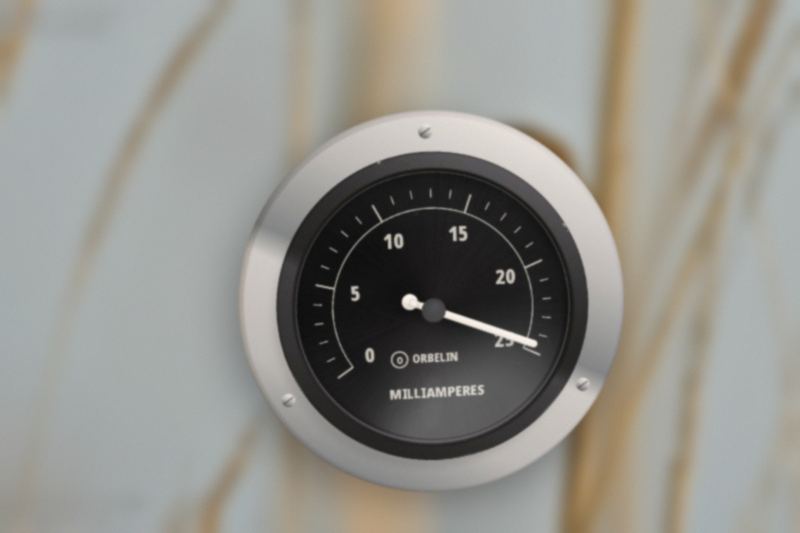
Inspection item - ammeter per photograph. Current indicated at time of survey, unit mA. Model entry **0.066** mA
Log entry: **24.5** mA
